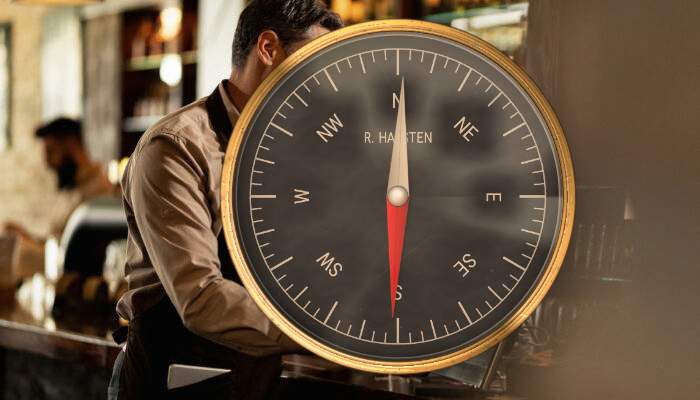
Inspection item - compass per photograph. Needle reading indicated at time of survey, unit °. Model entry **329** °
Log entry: **182.5** °
